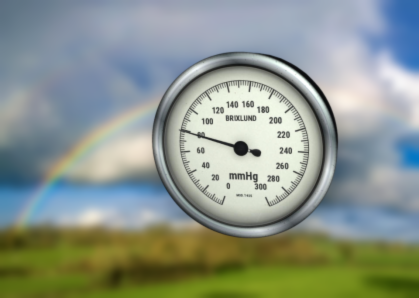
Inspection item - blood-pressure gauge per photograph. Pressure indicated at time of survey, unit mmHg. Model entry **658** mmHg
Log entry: **80** mmHg
